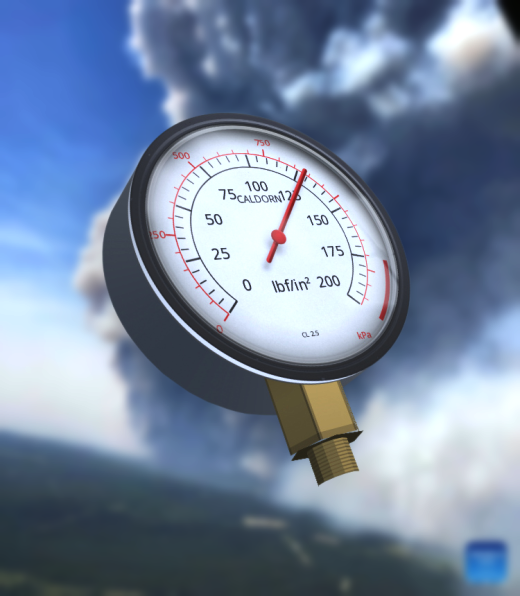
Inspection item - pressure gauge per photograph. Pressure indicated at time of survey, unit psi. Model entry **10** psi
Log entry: **127.5** psi
